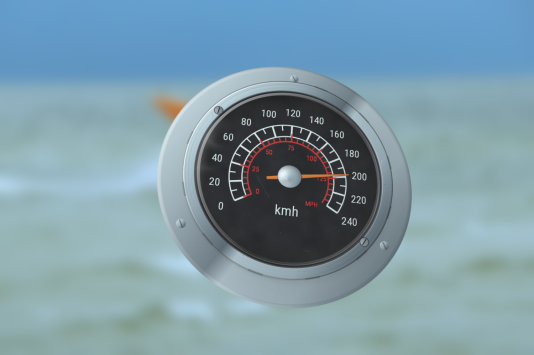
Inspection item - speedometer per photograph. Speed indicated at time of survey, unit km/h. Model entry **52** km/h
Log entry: **200** km/h
